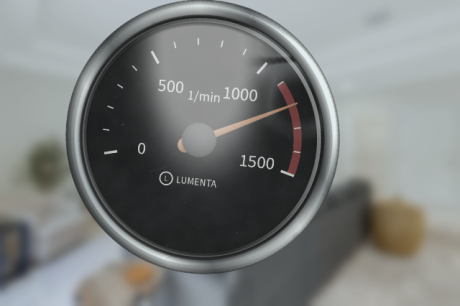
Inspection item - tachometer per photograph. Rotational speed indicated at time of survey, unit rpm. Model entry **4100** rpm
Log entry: **1200** rpm
